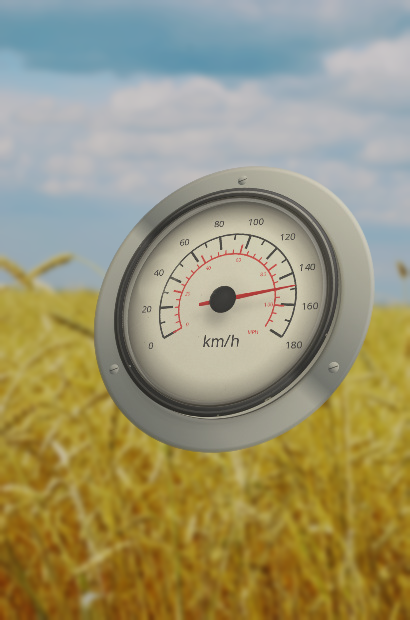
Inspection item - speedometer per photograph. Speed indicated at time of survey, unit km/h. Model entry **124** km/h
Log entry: **150** km/h
